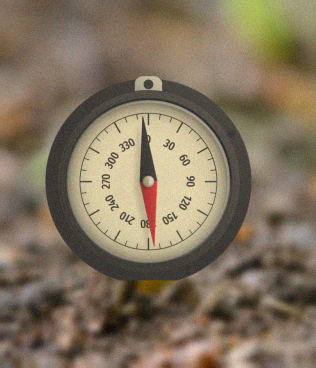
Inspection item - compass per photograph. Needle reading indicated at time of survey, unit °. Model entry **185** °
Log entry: **175** °
